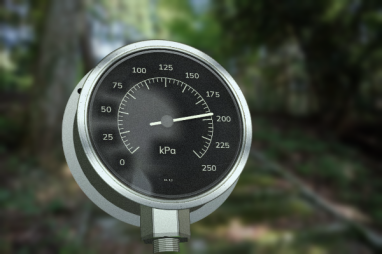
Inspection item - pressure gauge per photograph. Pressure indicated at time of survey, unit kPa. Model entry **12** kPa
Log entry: **195** kPa
